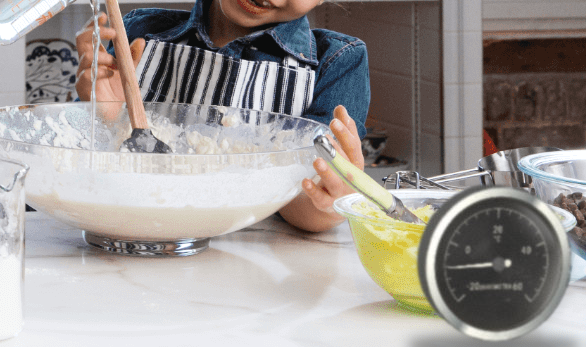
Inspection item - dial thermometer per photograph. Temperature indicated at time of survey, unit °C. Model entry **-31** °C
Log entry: **-8** °C
